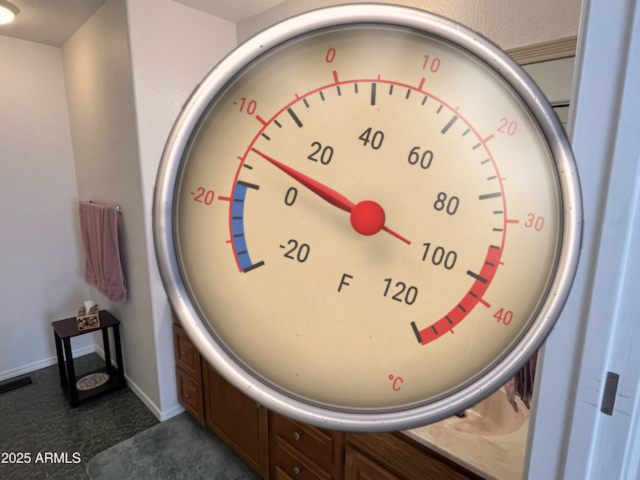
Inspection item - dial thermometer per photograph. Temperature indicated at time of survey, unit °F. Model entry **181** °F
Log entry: **8** °F
